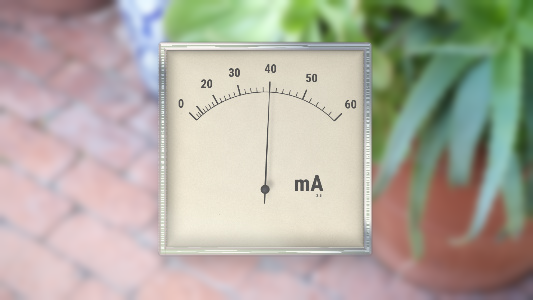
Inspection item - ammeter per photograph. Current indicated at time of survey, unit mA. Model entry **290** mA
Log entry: **40** mA
